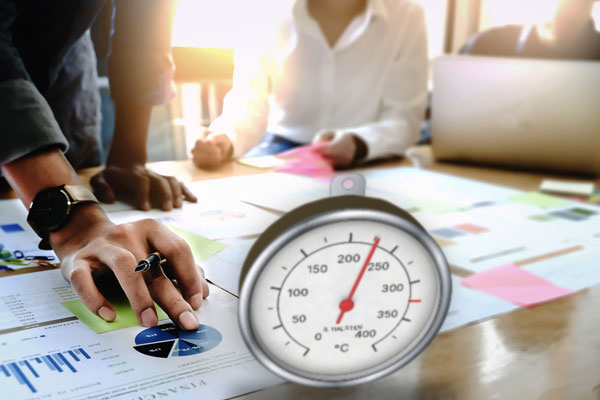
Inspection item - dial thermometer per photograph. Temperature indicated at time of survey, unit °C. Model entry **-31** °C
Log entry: **225** °C
